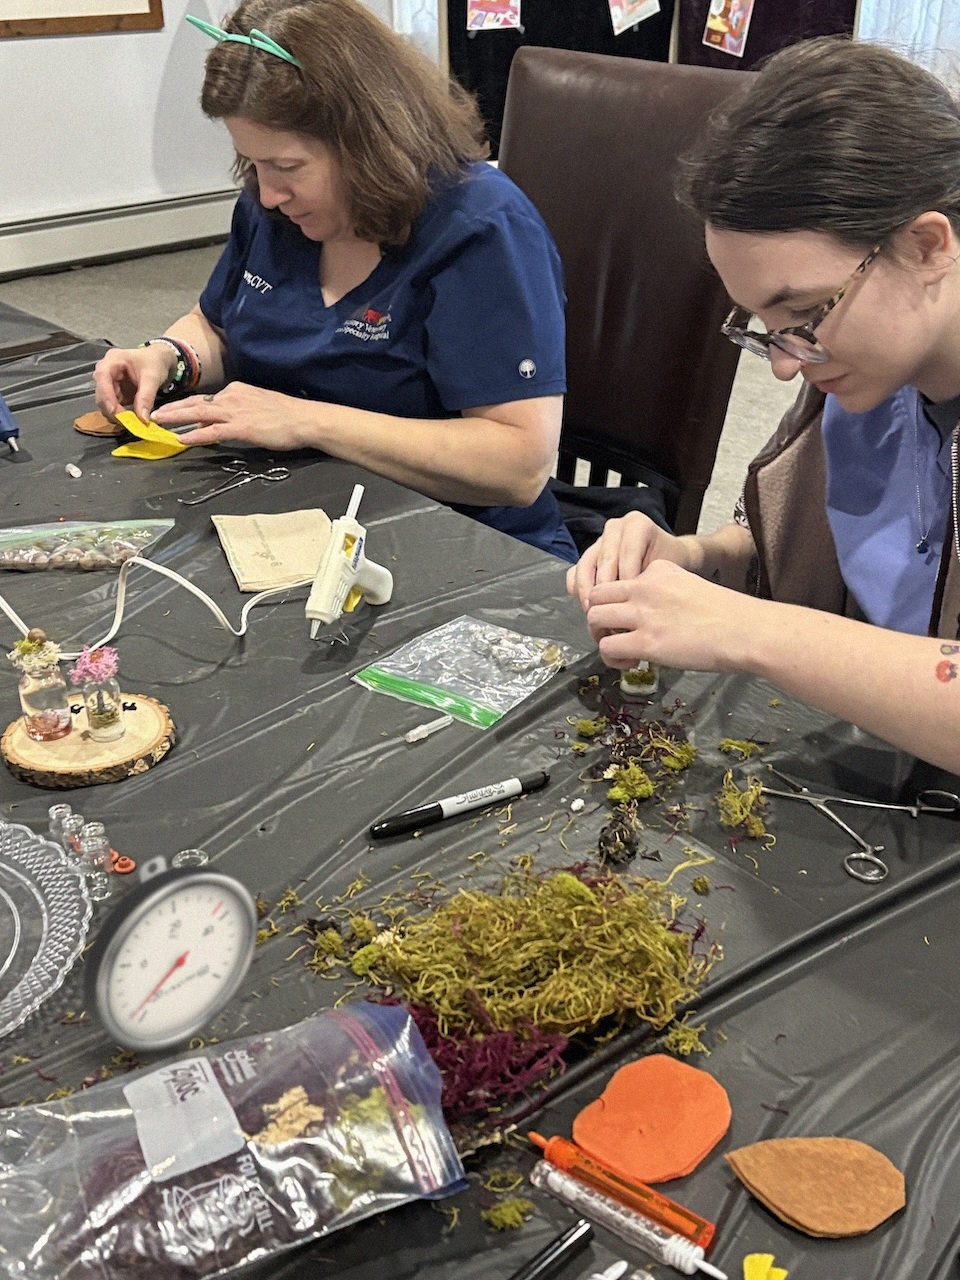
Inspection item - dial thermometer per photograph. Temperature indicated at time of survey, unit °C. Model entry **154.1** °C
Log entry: **-16** °C
